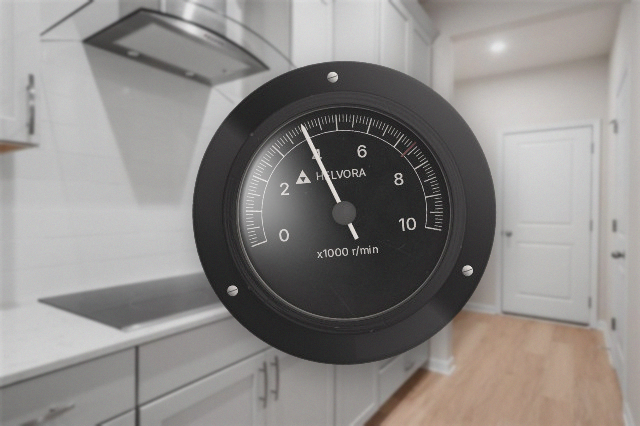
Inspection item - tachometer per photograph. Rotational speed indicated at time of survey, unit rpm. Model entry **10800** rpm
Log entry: **4000** rpm
